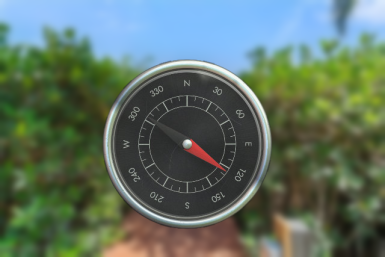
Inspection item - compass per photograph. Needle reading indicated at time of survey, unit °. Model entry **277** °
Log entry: **125** °
